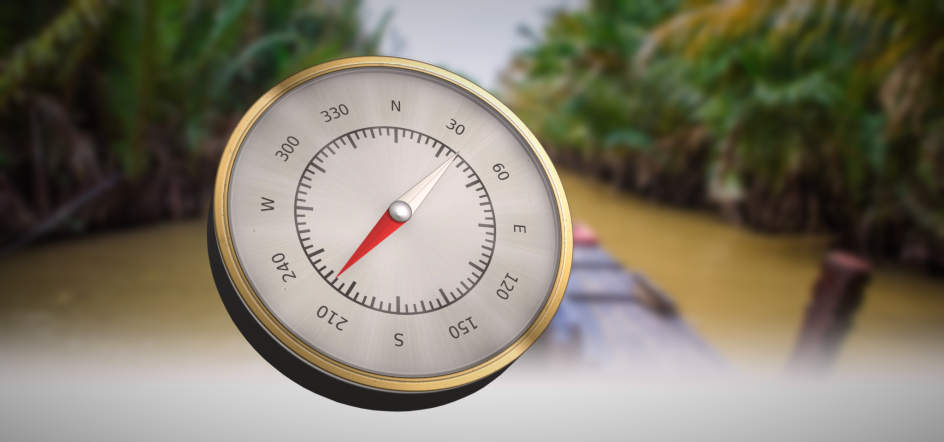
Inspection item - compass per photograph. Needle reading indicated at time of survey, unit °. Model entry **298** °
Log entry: **220** °
